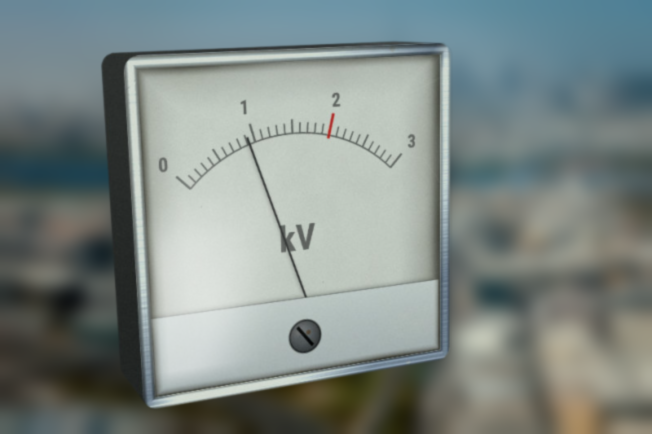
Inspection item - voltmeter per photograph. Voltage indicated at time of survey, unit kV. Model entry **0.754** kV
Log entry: **0.9** kV
